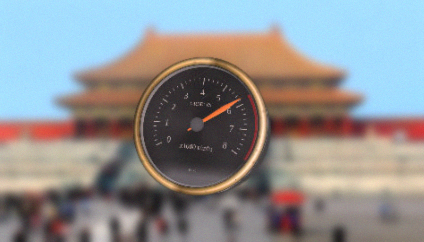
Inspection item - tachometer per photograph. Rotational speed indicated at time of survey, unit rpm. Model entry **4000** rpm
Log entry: **5800** rpm
